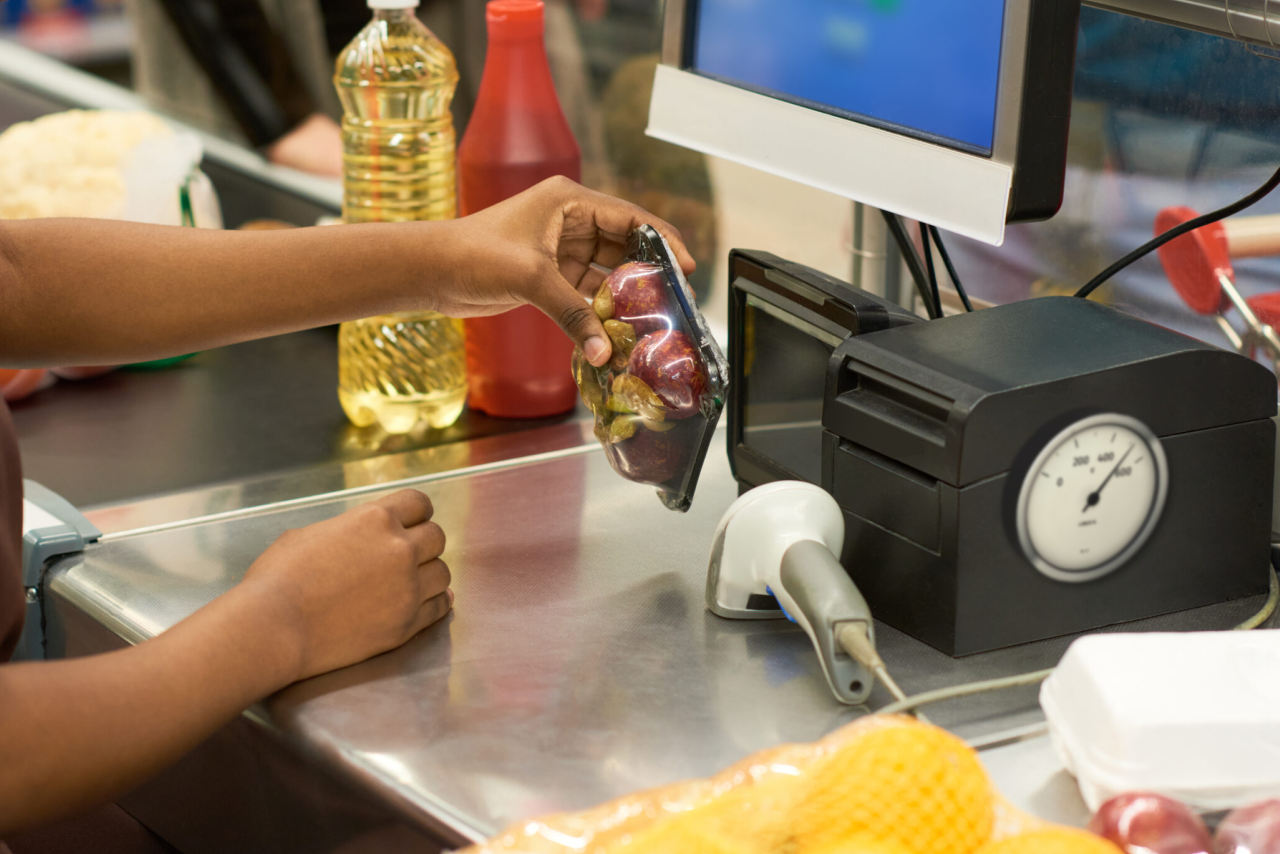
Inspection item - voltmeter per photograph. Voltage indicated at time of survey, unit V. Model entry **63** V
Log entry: **500** V
